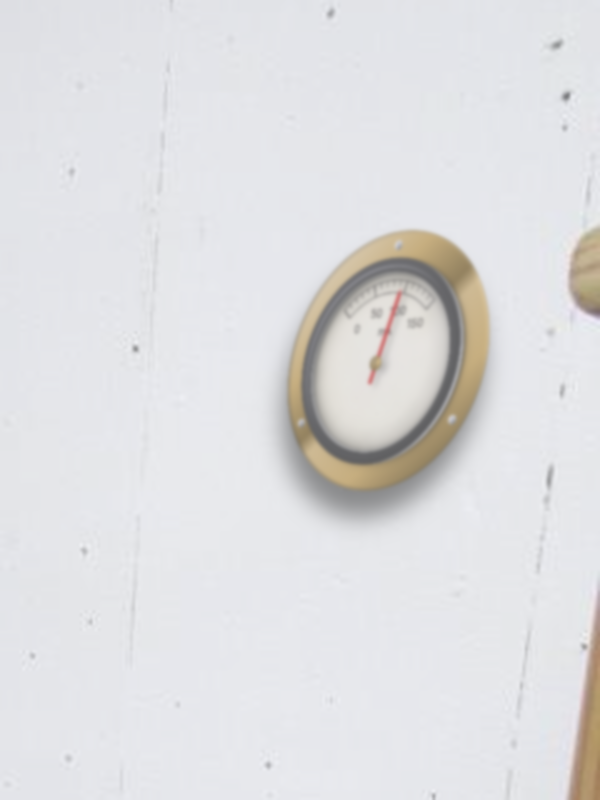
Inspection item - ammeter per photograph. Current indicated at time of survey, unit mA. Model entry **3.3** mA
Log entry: **100** mA
